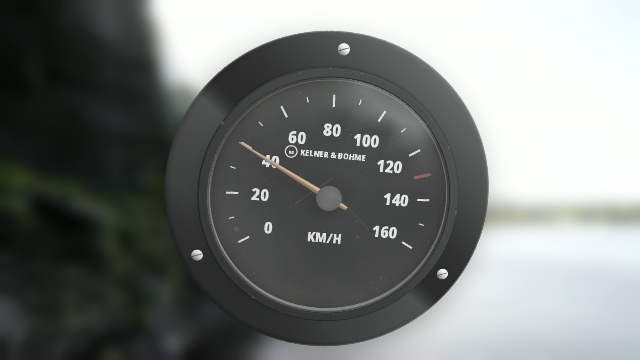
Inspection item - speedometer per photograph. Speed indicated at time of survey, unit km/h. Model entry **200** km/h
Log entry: **40** km/h
